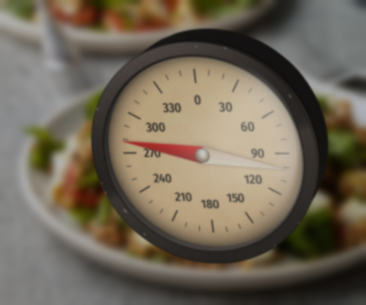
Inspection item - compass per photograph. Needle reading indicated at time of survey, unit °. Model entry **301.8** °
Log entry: **280** °
